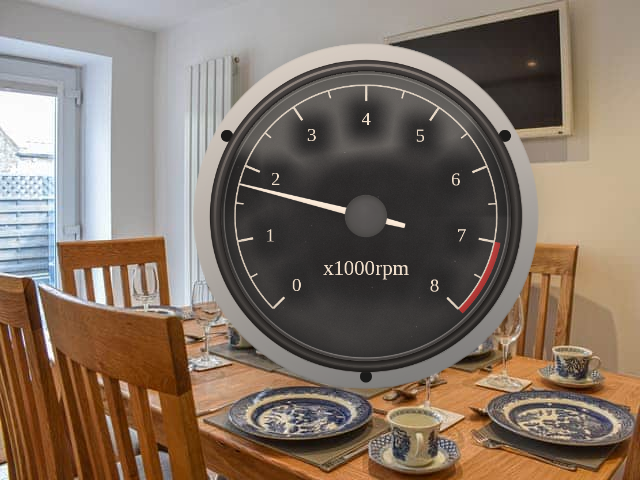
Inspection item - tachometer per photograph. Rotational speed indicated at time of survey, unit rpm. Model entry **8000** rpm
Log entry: **1750** rpm
